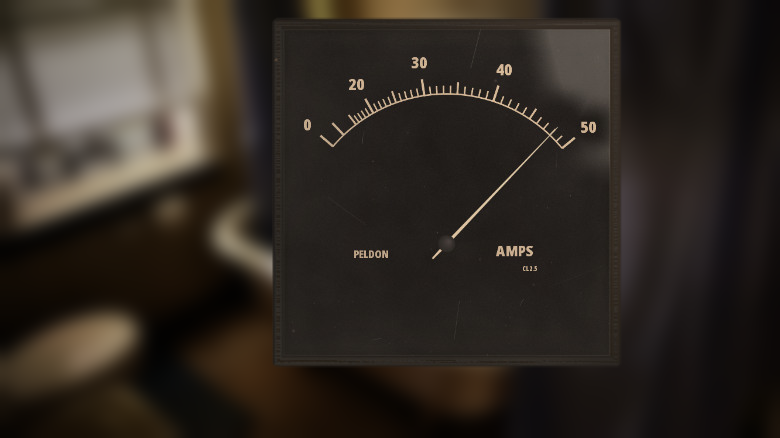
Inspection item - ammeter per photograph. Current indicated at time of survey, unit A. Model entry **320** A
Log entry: **48** A
